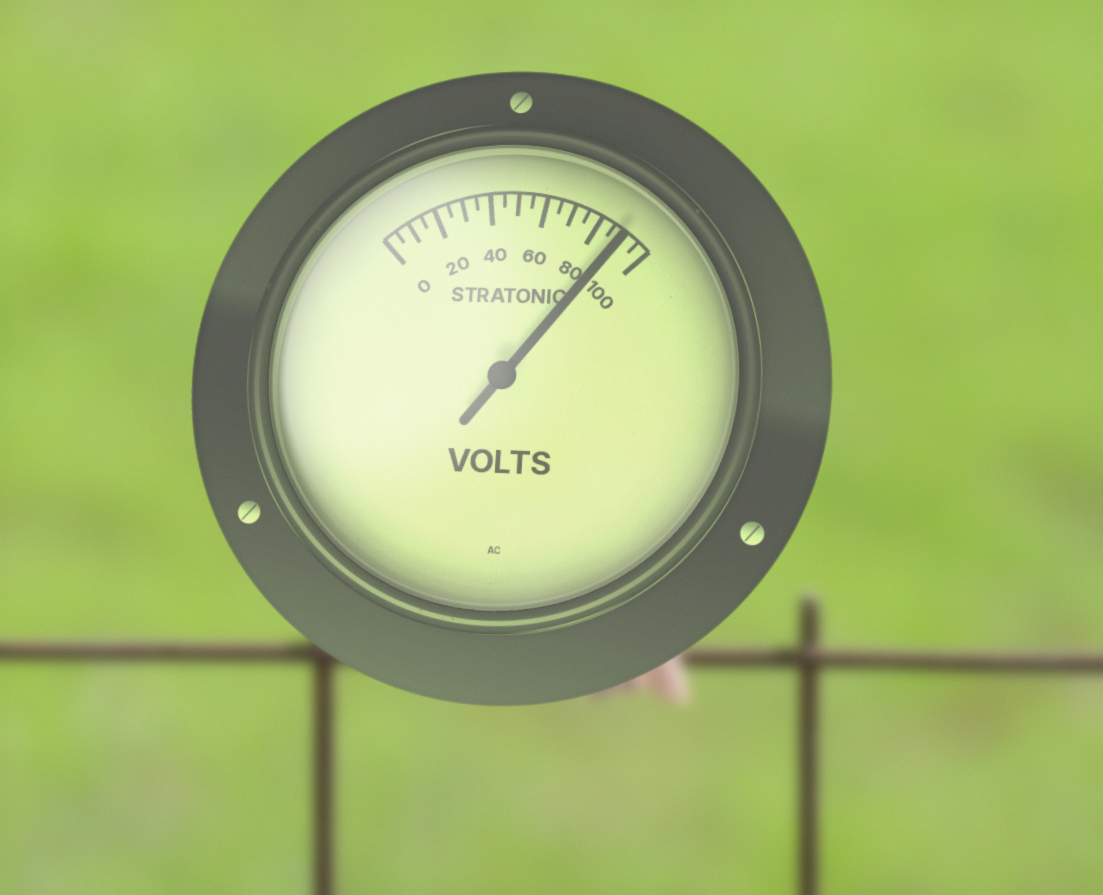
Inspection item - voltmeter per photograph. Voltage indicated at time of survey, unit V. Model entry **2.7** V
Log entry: **90** V
